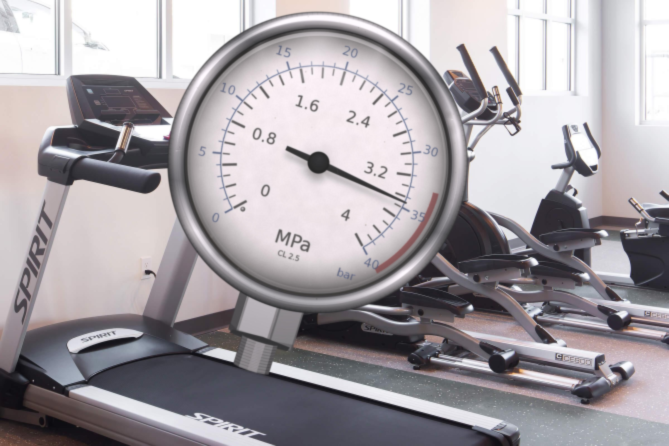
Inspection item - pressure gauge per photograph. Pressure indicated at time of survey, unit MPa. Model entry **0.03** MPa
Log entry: **3.45** MPa
